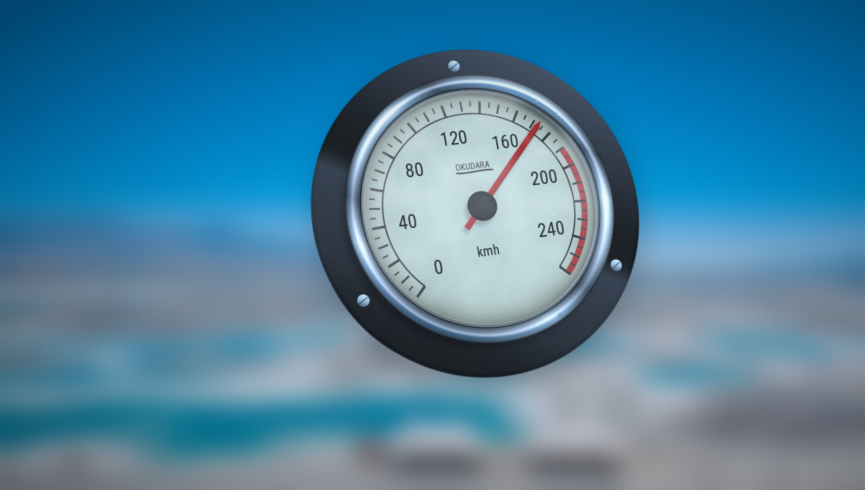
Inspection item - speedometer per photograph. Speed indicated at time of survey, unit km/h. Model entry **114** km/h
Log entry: **172.5** km/h
